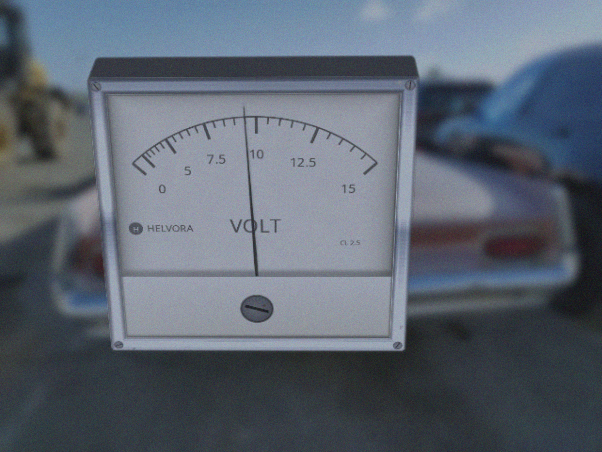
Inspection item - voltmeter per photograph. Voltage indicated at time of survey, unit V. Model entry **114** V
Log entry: **9.5** V
